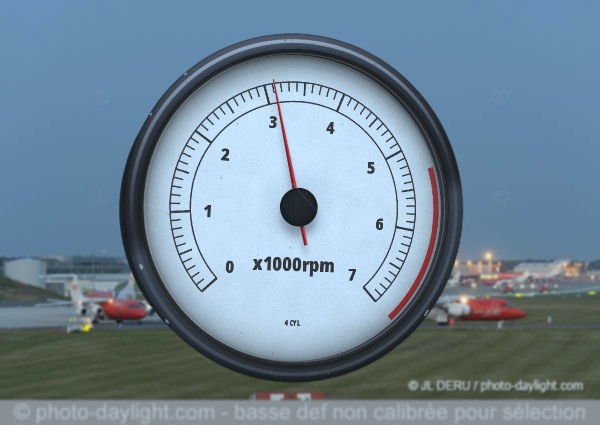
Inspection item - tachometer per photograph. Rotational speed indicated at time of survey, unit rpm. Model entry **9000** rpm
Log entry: **3100** rpm
